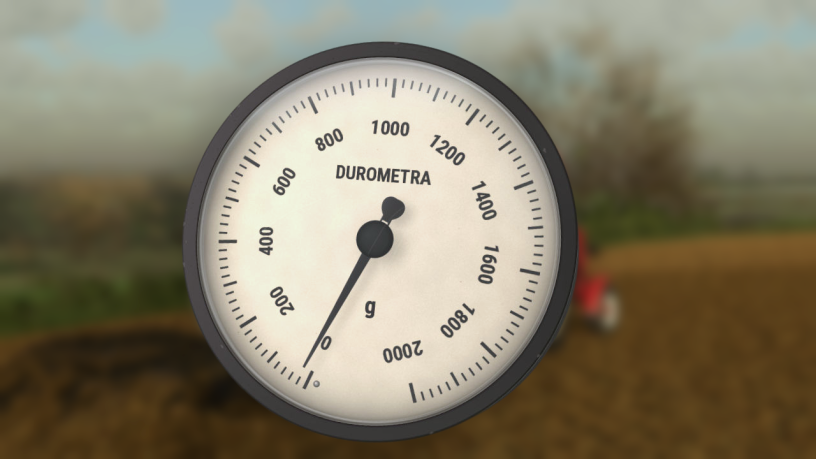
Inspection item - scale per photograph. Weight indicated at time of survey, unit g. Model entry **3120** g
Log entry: **20** g
